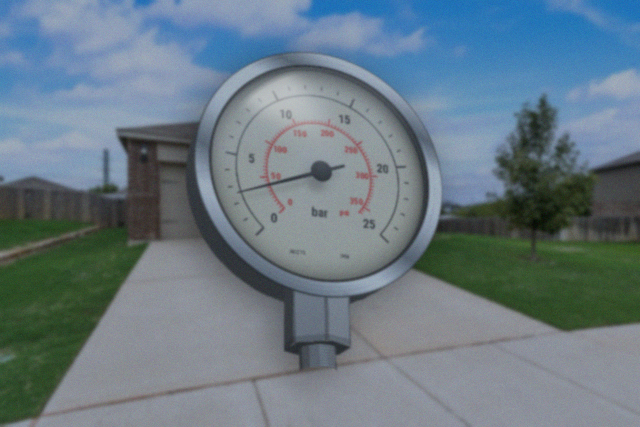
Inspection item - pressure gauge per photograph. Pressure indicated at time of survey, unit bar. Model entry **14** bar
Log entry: **2.5** bar
